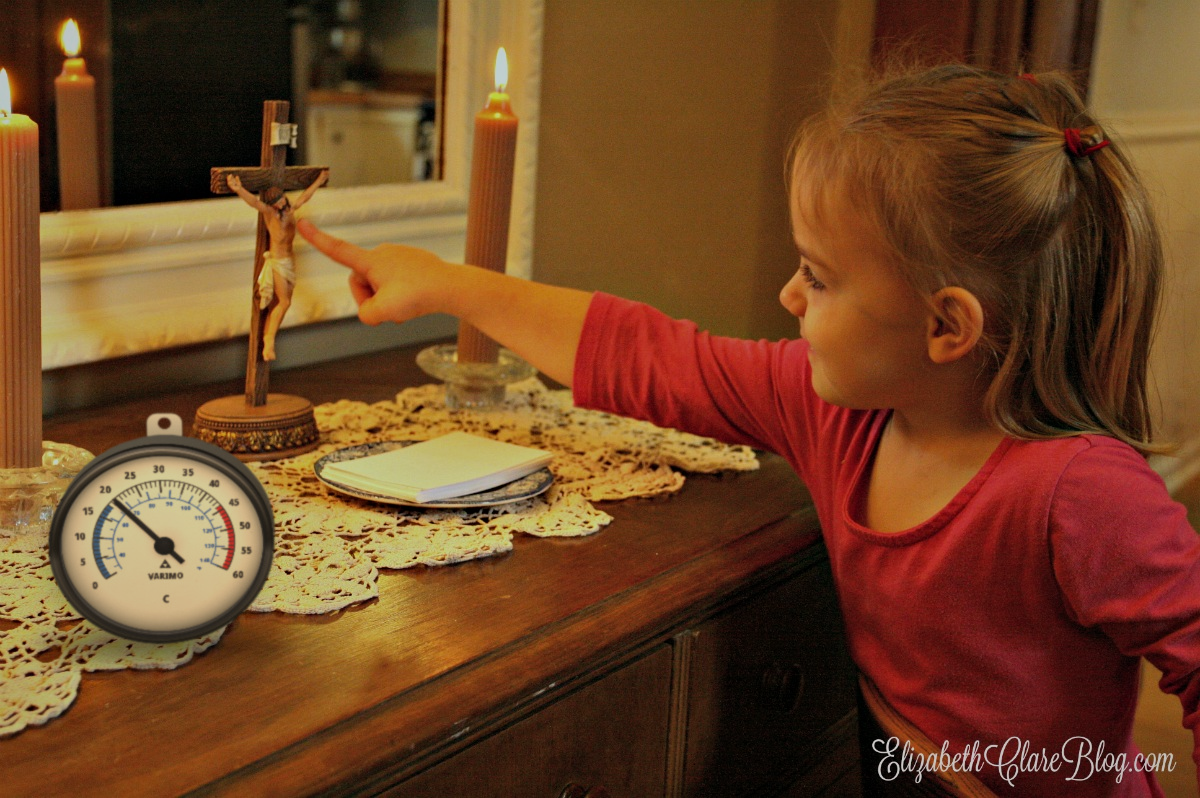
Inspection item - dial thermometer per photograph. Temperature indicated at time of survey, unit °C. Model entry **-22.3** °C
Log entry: **20** °C
